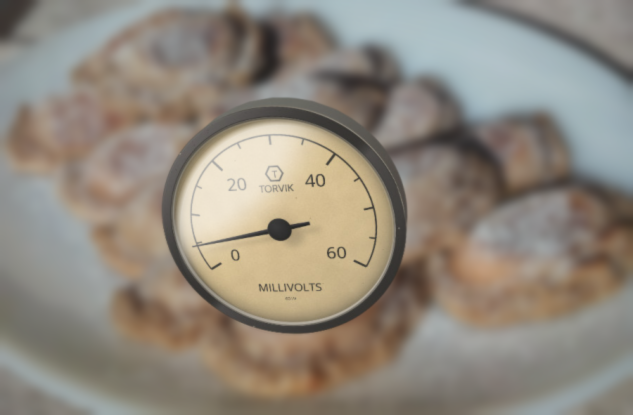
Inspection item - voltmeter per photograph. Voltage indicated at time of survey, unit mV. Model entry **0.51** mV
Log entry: **5** mV
